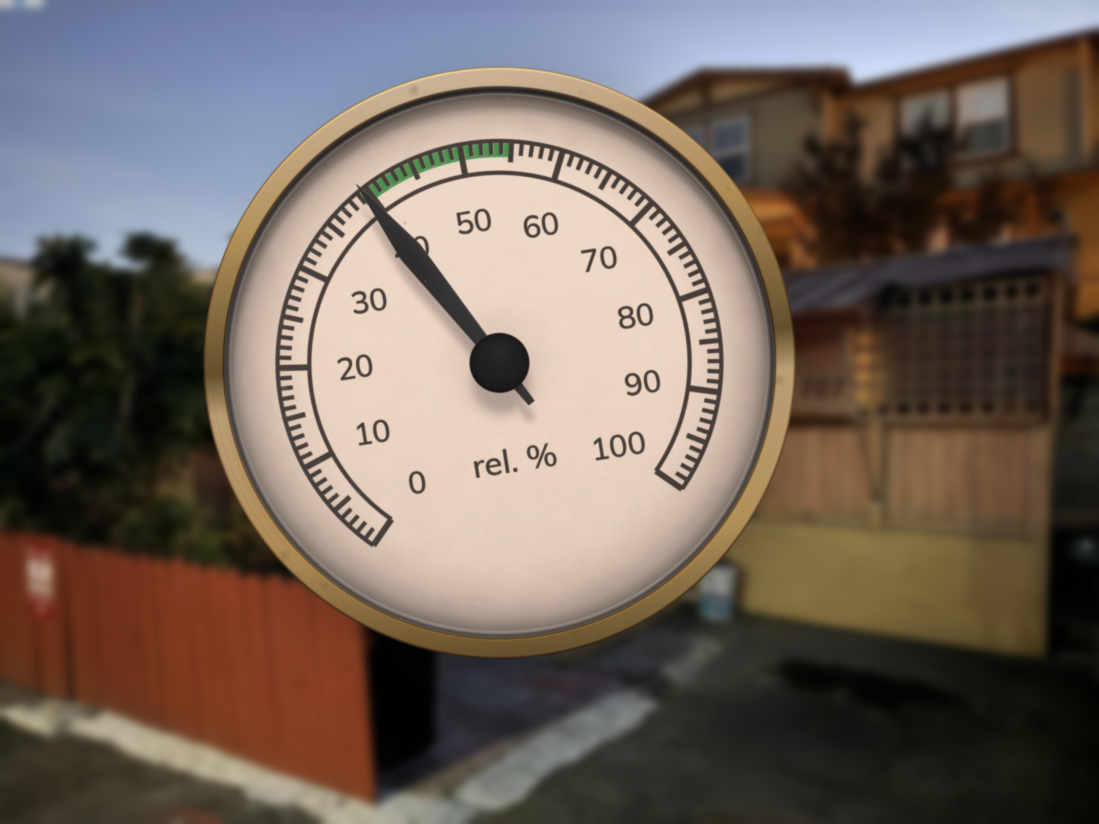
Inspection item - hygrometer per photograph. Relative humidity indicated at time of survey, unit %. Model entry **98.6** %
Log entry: **39.5** %
